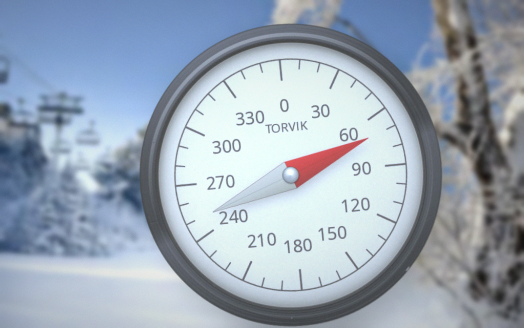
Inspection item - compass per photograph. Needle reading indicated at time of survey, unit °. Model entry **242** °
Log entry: **70** °
